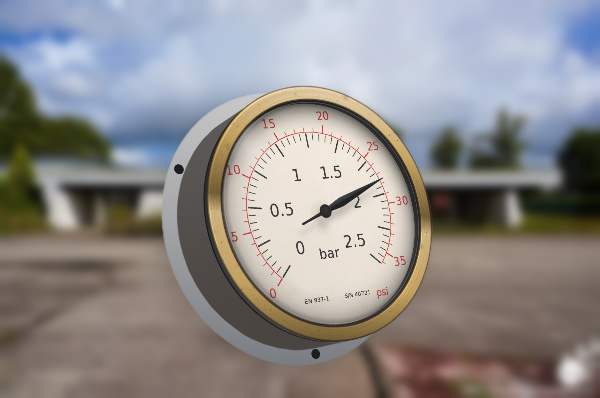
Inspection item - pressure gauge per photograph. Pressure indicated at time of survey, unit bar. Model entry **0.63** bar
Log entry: **1.9** bar
